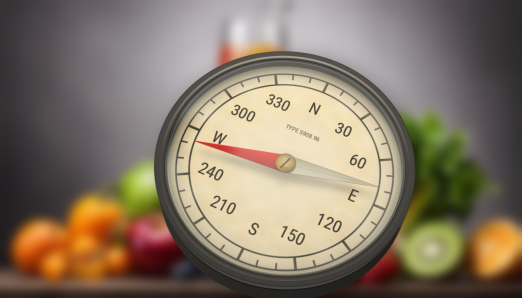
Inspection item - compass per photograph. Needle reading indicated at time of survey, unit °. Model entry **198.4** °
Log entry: **260** °
